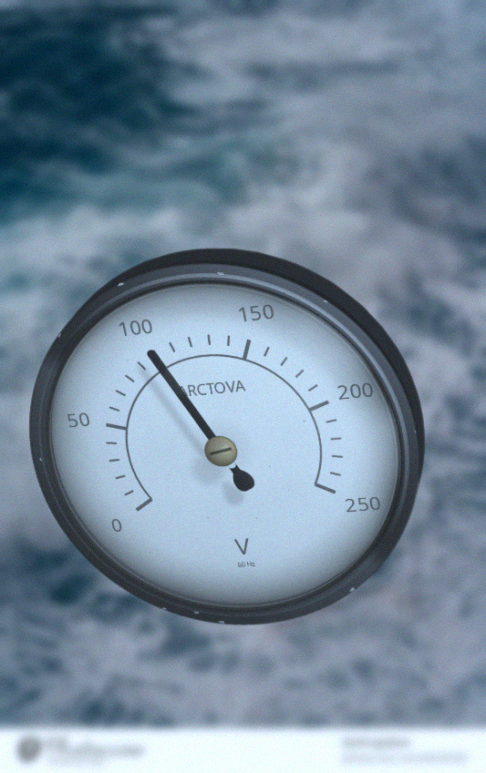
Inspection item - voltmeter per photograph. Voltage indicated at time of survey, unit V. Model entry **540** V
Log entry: **100** V
